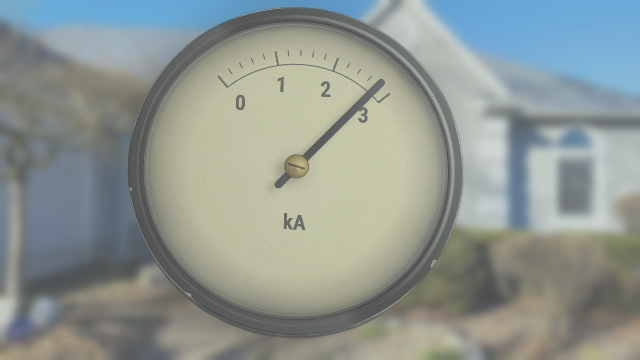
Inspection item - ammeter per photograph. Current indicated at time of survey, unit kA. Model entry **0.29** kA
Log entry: **2.8** kA
